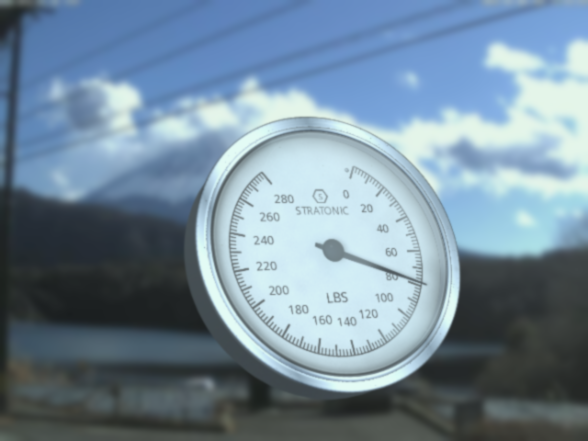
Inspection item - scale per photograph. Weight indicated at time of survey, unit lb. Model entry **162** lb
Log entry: **80** lb
